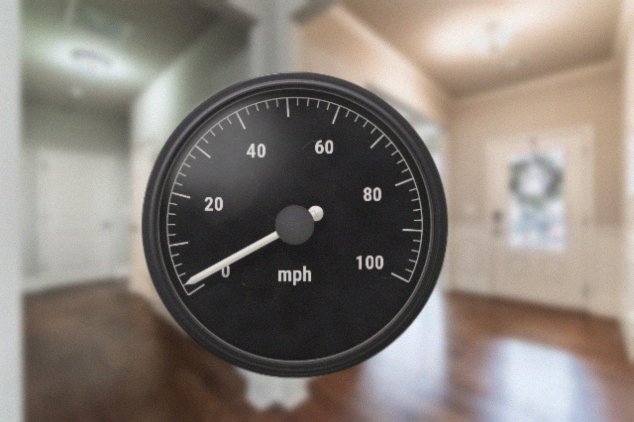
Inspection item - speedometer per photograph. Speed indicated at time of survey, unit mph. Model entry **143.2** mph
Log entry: **2** mph
